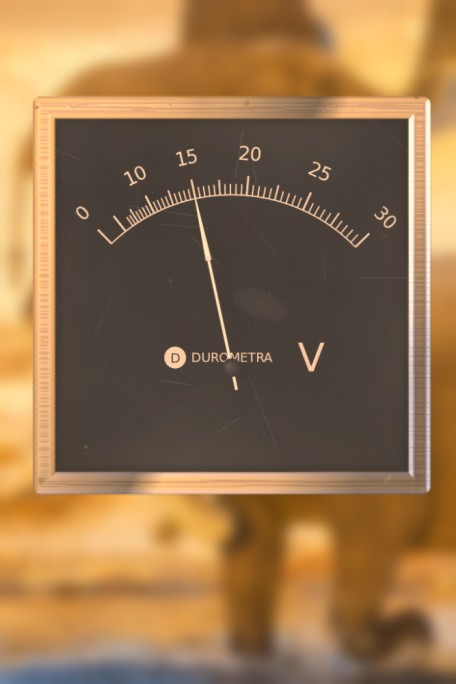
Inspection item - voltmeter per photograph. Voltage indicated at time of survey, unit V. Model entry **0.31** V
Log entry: **15** V
